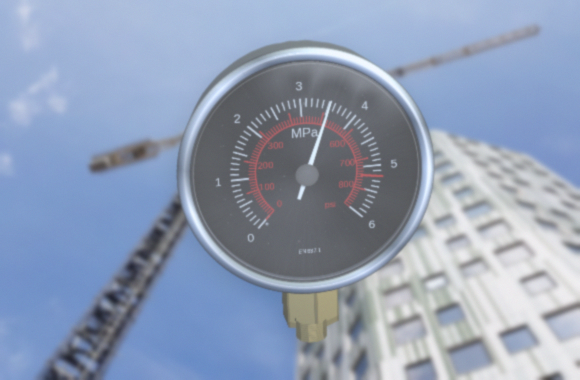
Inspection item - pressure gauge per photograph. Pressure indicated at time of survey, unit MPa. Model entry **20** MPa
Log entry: **3.5** MPa
